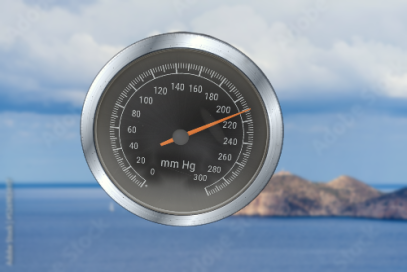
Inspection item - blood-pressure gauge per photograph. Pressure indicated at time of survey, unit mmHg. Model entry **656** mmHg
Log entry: **210** mmHg
